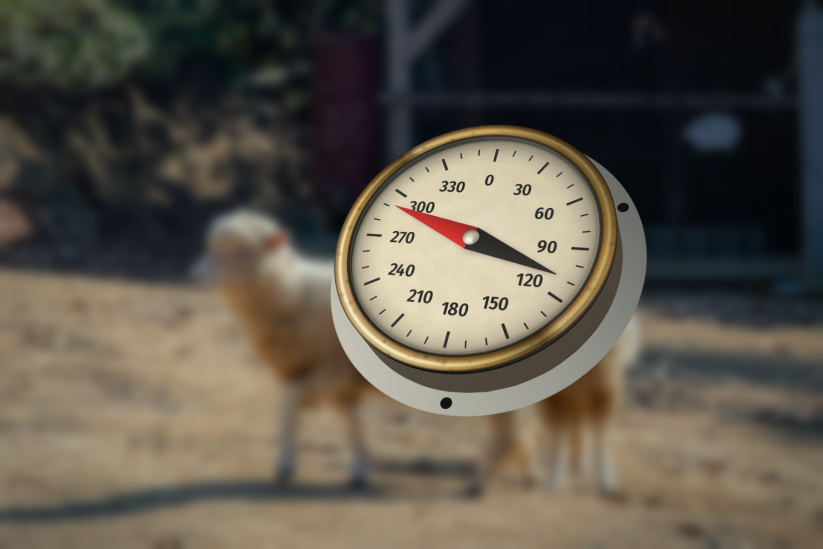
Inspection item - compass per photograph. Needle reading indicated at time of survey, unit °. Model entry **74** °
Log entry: **290** °
